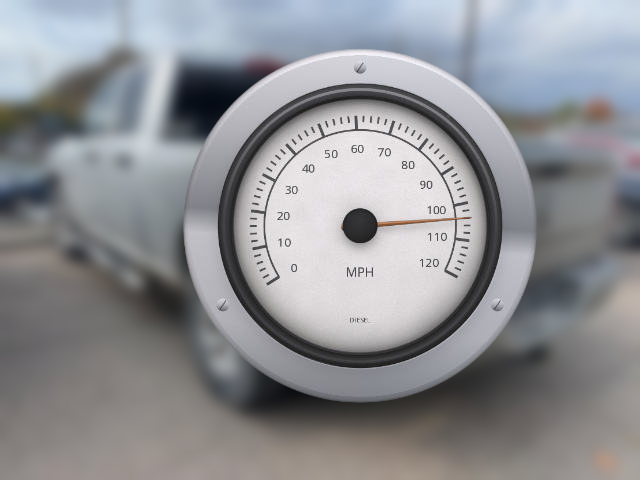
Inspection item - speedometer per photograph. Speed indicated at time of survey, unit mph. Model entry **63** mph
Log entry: **104** mph
